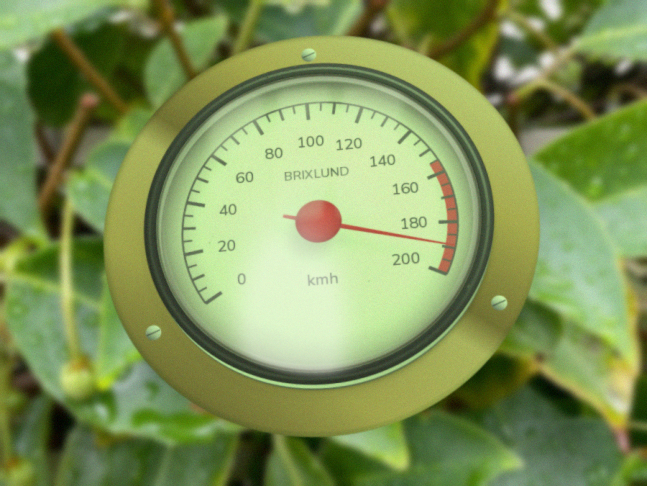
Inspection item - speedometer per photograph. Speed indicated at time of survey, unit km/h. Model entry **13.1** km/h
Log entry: **190** km/h
